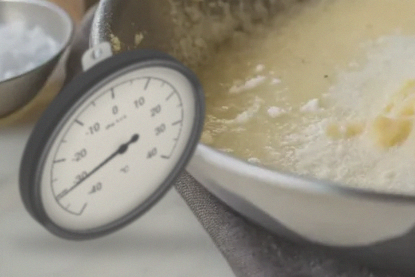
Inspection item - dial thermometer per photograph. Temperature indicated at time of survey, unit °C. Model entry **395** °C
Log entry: **-30** °C
